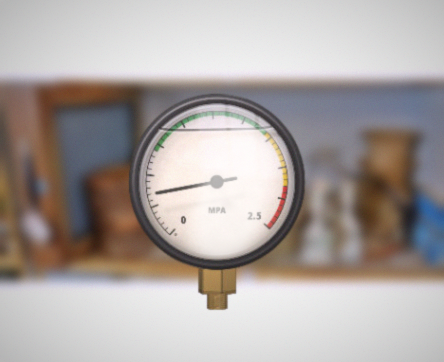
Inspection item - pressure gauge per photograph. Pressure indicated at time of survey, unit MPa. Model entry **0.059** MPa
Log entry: **0.35** MPa
